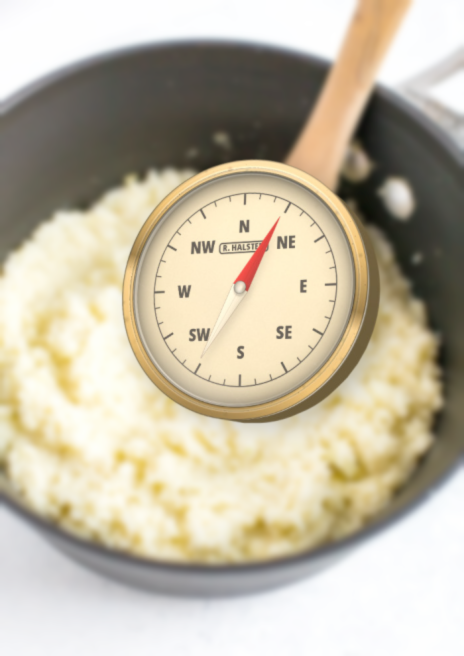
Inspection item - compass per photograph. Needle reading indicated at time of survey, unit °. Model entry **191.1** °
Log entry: **30** °
